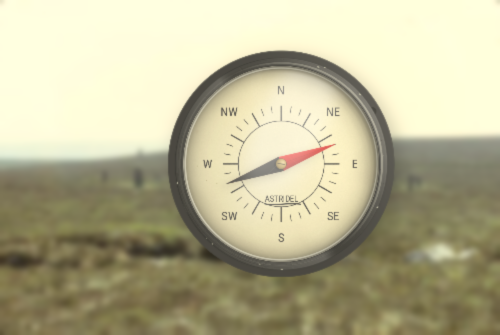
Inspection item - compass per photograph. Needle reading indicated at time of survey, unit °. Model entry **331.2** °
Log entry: **70** °
